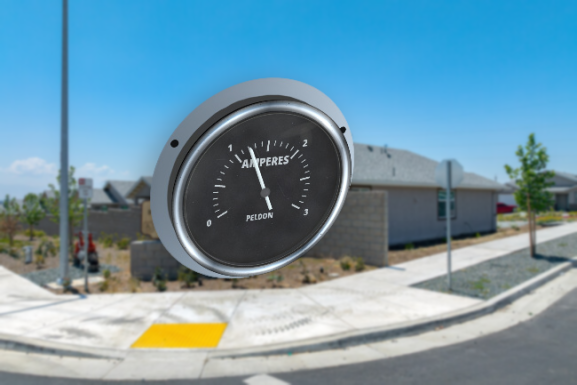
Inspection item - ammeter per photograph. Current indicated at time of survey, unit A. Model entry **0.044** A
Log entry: **1.2** A
